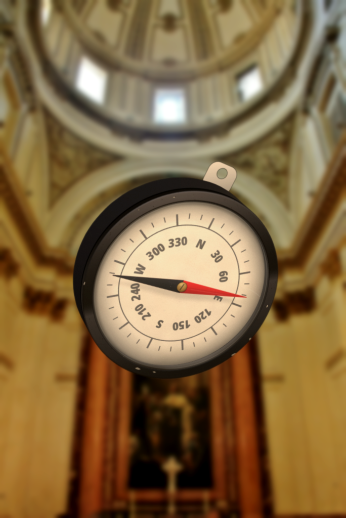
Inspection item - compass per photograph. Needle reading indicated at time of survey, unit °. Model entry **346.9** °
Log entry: **80** °
